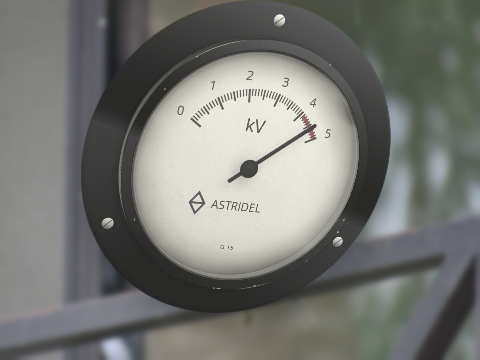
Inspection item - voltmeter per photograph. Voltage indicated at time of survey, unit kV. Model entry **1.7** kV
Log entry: **4.5** kV
